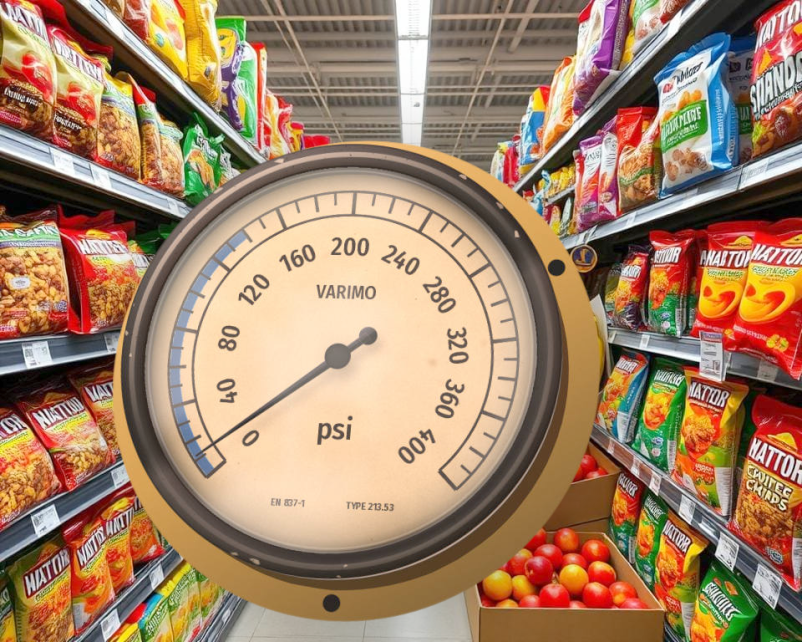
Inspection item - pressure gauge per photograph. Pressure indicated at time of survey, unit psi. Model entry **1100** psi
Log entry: **10** psi
